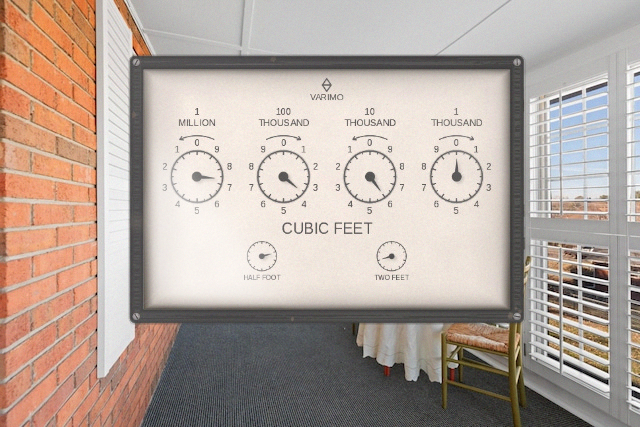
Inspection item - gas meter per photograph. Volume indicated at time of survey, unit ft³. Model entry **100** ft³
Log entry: **736000** ft³
